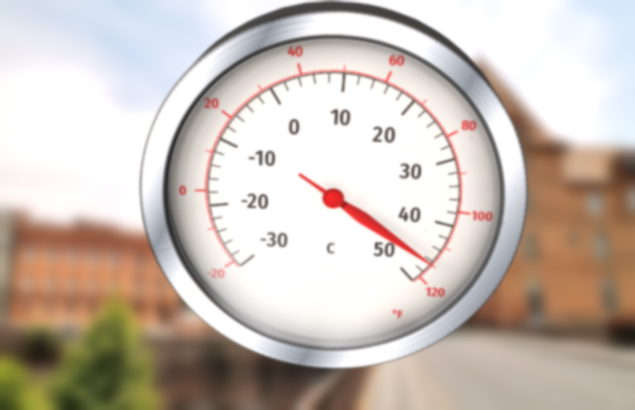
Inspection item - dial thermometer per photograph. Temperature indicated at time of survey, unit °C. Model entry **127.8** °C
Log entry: **46** °C
